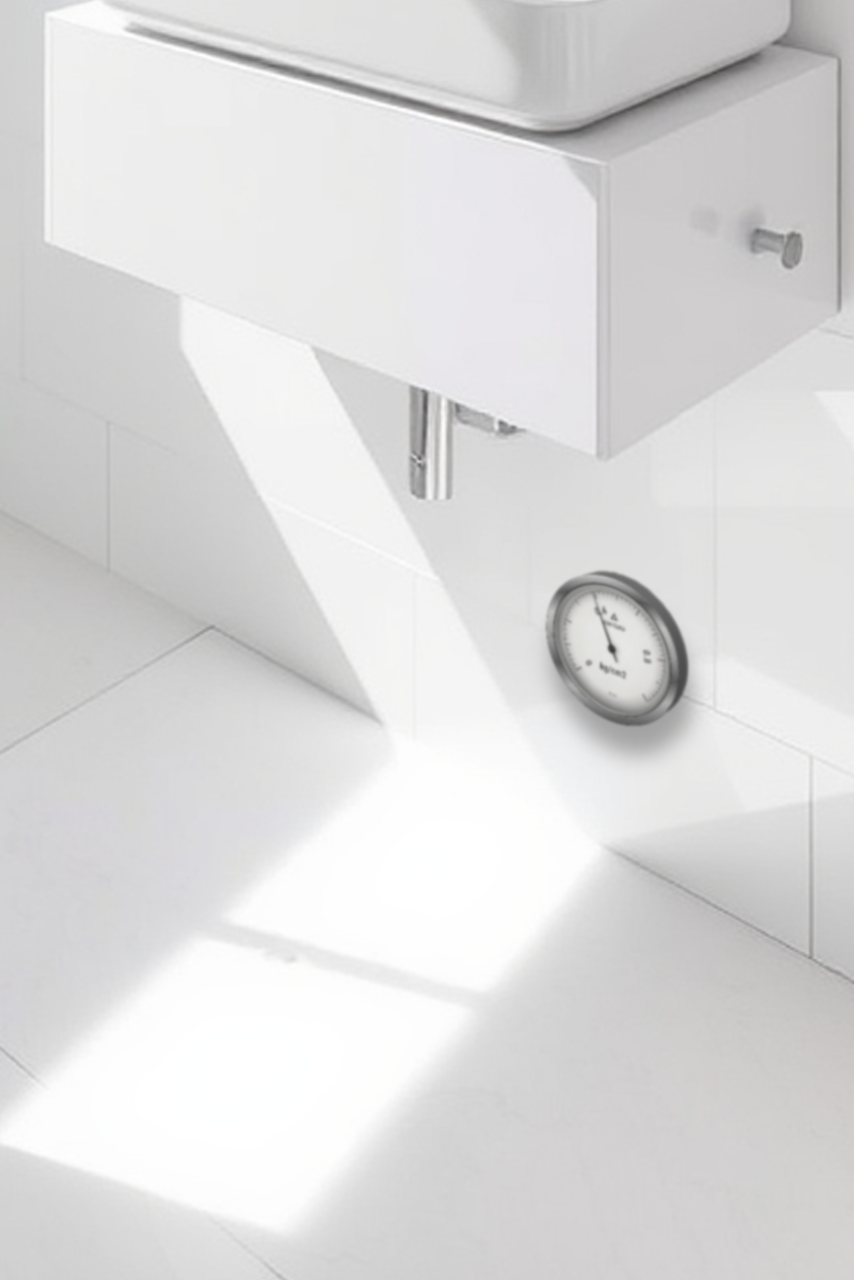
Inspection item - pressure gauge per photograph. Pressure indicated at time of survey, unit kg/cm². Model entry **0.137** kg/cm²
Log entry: **0.4** kg/cm²
